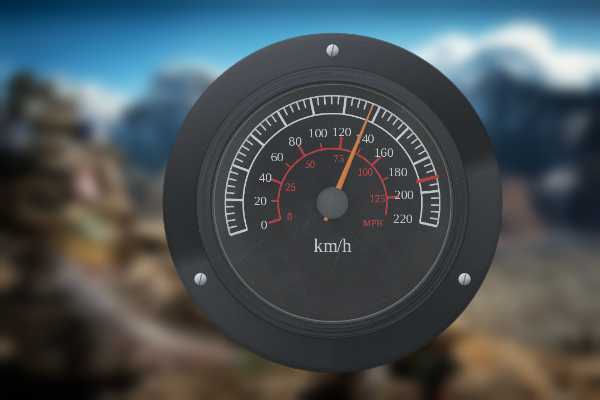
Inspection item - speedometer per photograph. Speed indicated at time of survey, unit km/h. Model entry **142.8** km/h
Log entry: **136** km/h
